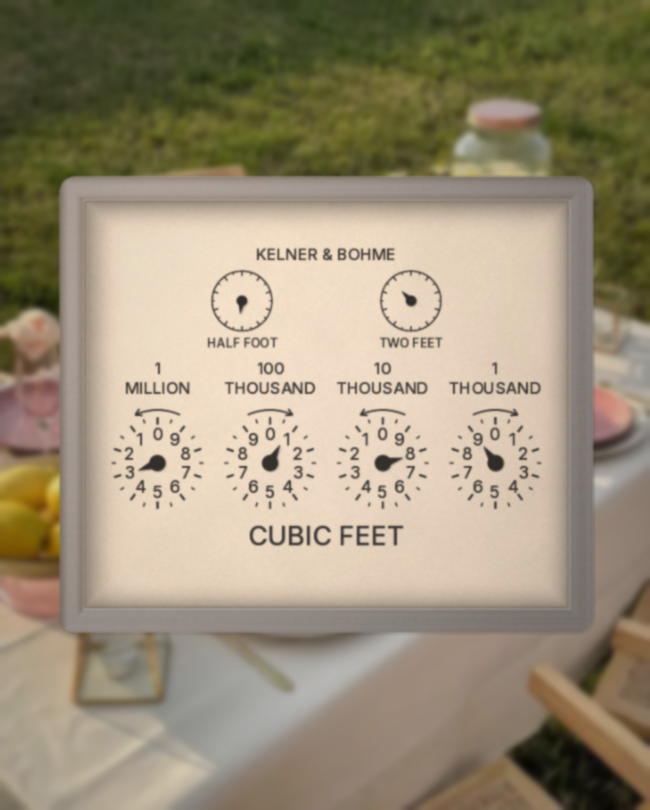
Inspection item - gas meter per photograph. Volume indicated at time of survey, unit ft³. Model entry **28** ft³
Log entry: **307900** ft³
